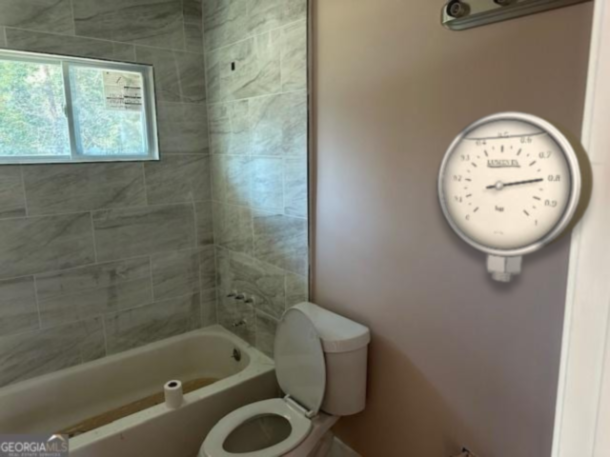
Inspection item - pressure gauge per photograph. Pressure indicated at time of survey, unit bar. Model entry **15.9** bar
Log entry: **0.8** bar
